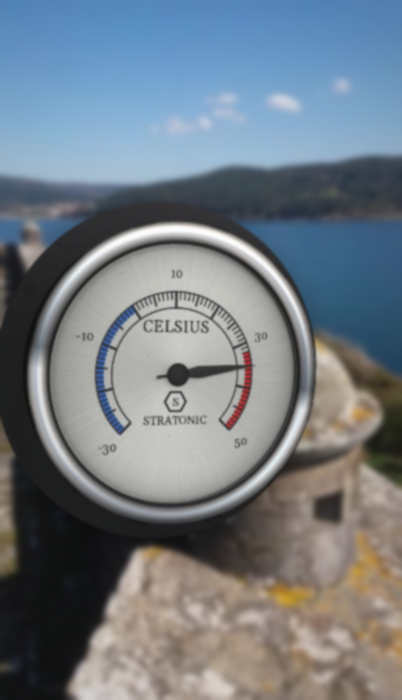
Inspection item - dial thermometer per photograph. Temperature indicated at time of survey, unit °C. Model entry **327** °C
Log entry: **35** °C
